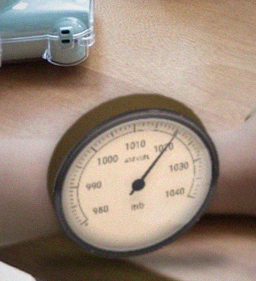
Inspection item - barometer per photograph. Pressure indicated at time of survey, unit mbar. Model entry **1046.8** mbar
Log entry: **1020** mbar
